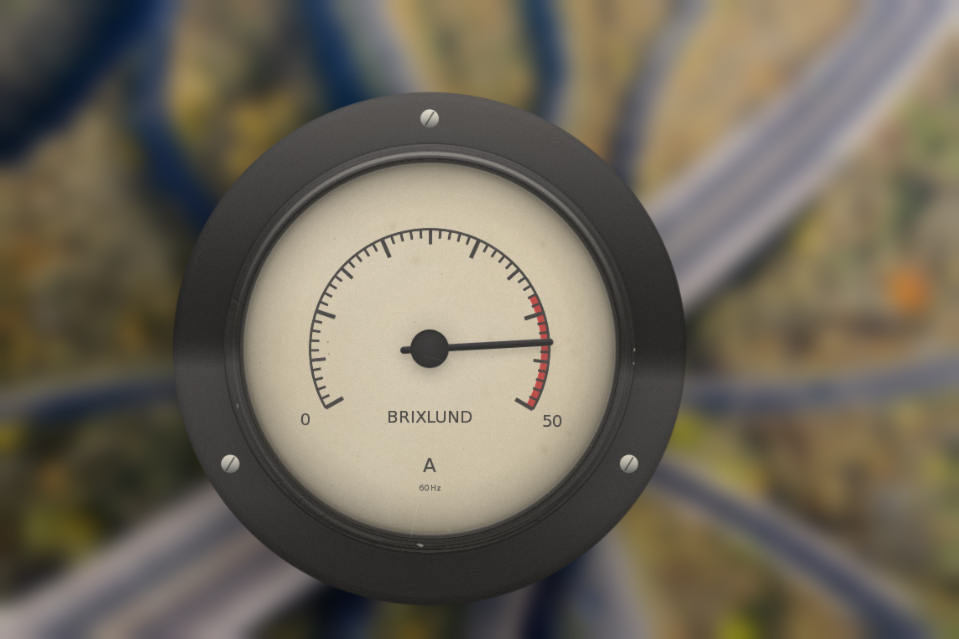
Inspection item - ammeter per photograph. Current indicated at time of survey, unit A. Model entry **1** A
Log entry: **43** A
